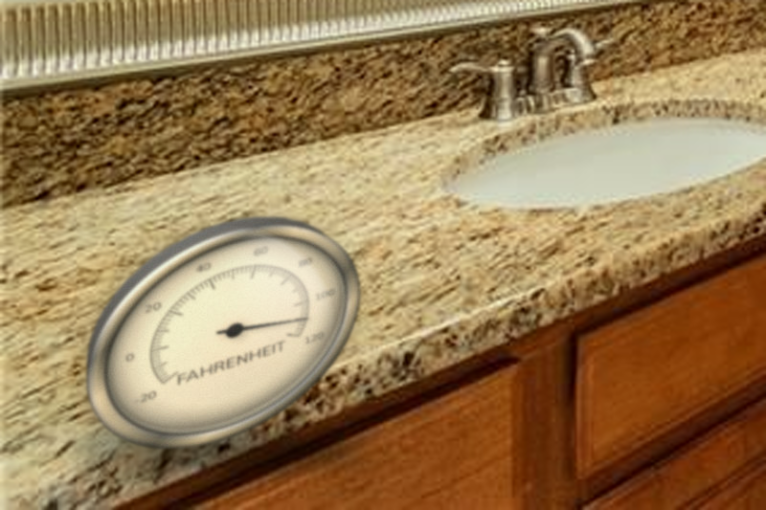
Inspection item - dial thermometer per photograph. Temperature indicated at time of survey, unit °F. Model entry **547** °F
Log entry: **110** °F
